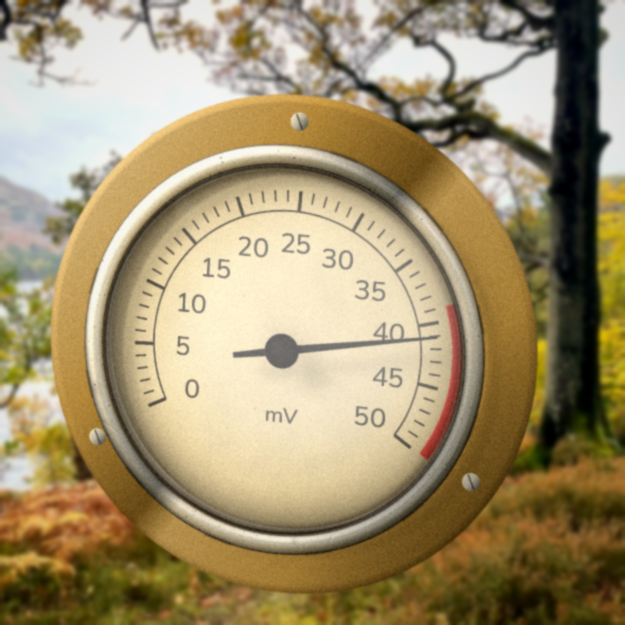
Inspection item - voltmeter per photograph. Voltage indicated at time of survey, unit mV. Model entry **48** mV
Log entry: **41** mV
